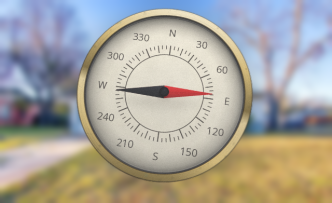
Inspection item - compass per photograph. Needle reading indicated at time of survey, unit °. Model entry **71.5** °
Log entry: **85** °
